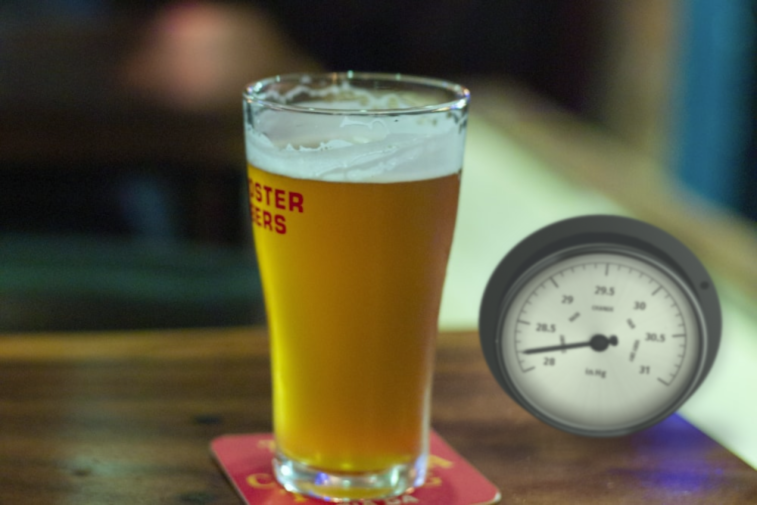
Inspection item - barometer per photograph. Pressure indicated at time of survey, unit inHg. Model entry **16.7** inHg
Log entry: **28.2** inHg
